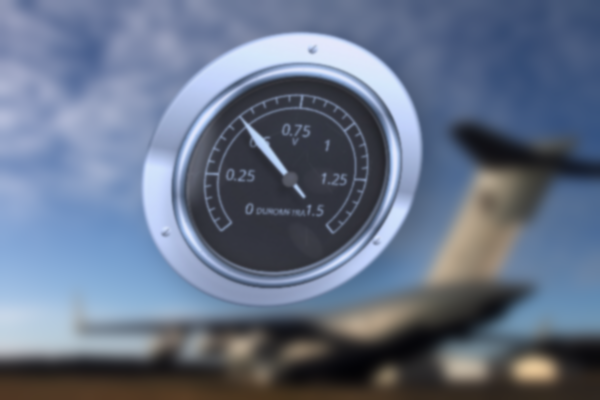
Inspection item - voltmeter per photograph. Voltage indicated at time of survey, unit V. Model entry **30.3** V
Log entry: **0.5** V
